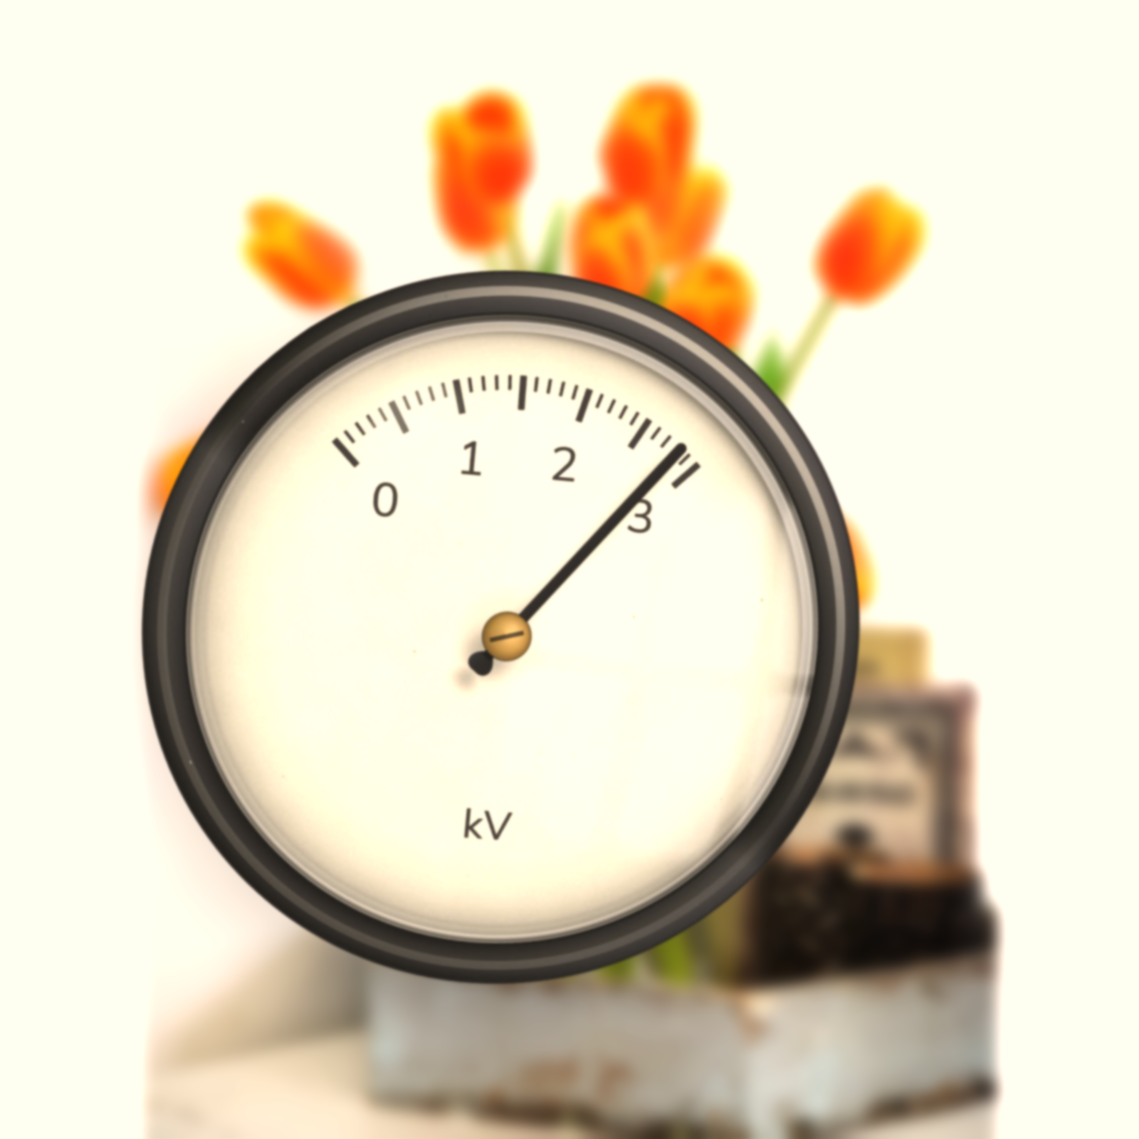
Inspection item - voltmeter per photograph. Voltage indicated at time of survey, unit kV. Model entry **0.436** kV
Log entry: **2.8** kV
